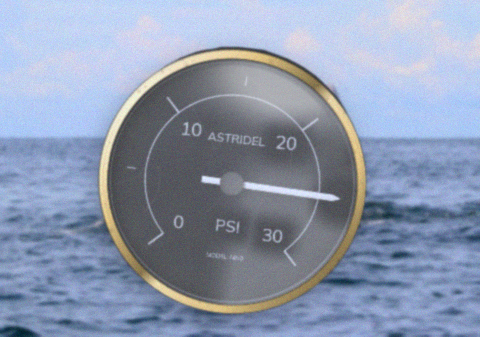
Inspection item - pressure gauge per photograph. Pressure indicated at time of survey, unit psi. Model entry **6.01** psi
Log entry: **25** psi
